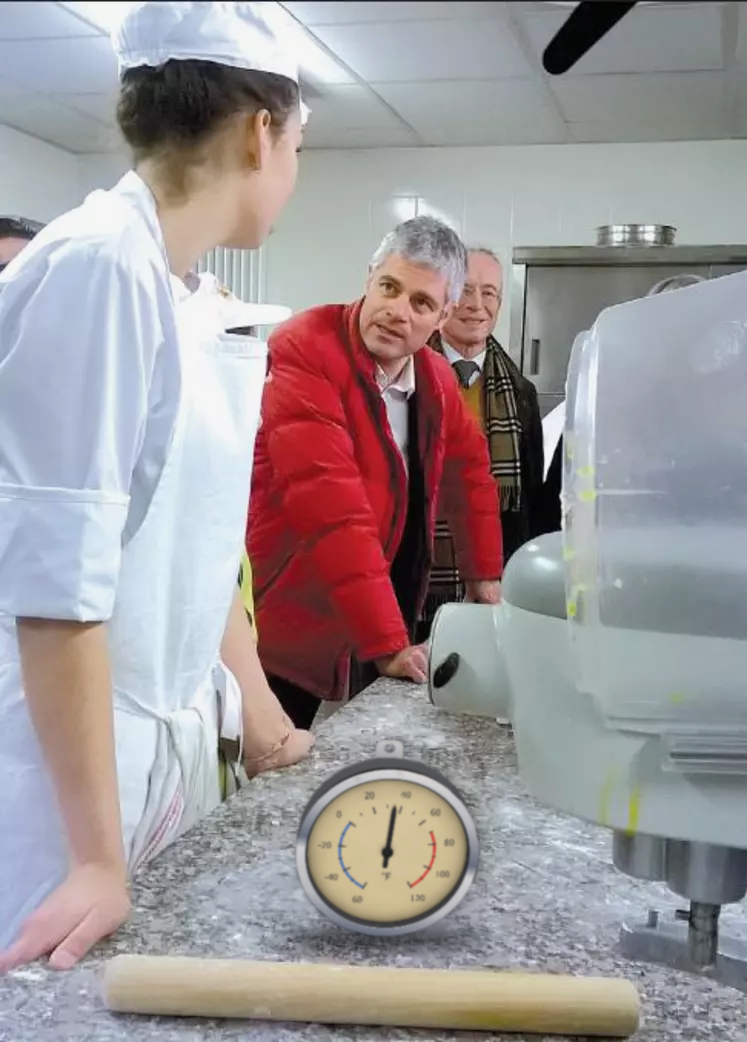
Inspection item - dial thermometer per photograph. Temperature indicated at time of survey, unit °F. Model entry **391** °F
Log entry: **35** °F
